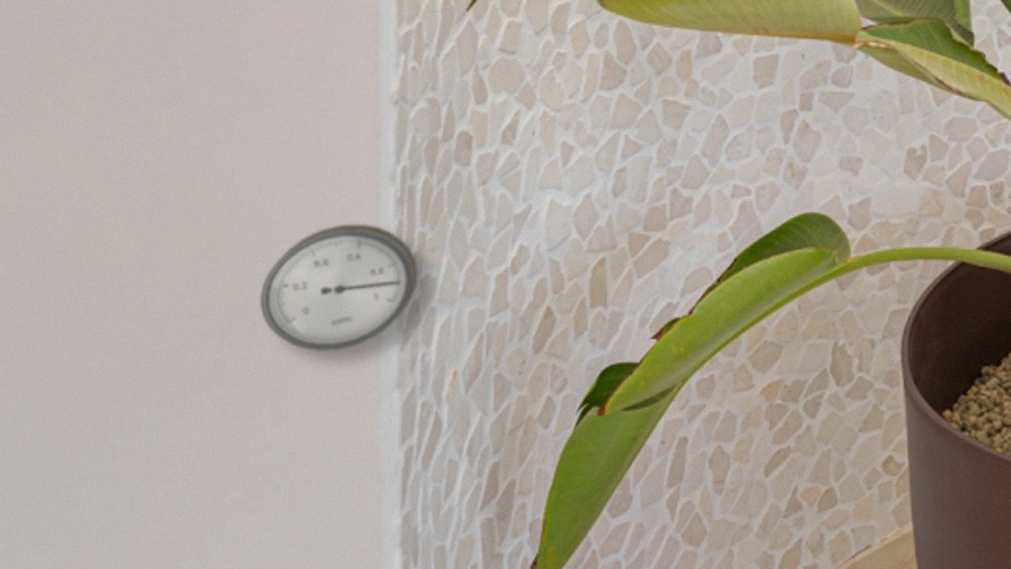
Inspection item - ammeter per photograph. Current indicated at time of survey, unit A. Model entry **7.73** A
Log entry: **0.9** A
